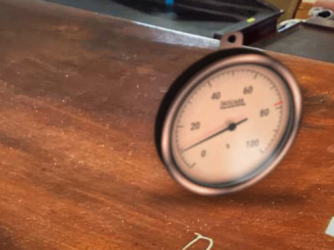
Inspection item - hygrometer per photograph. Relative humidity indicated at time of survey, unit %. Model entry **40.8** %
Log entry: **10** %
